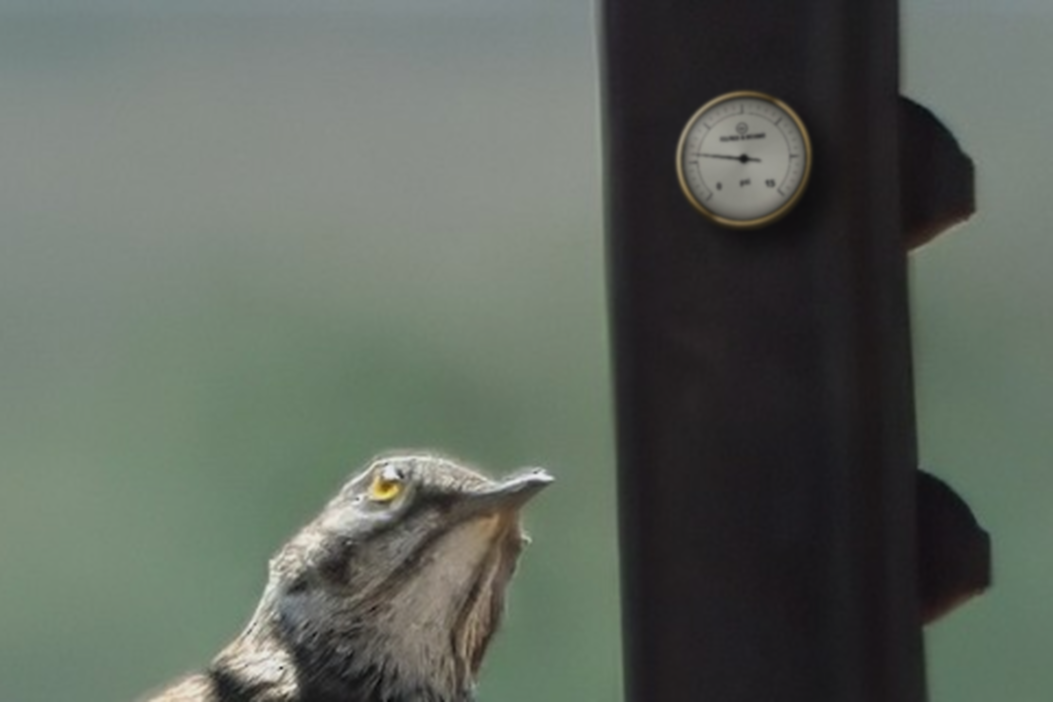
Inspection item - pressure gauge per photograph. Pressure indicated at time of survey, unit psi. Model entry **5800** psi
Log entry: **3** psi
